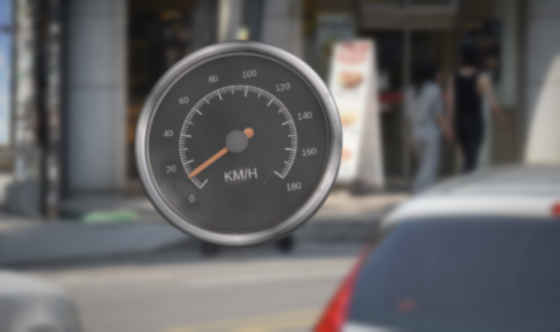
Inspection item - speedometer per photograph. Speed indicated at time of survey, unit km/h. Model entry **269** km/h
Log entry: **10** km/h
